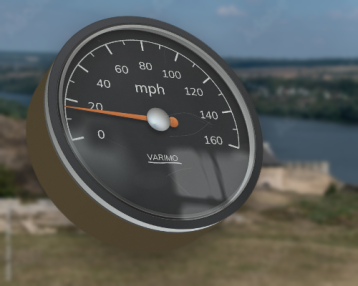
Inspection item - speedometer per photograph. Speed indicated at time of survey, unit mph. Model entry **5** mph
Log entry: **15** mph
